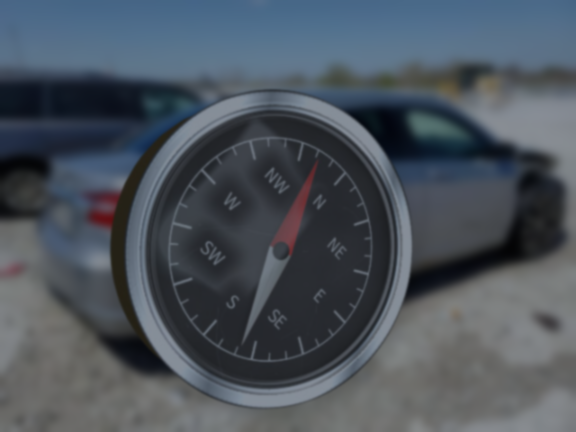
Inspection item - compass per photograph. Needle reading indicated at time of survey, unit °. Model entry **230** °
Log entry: **340** °
